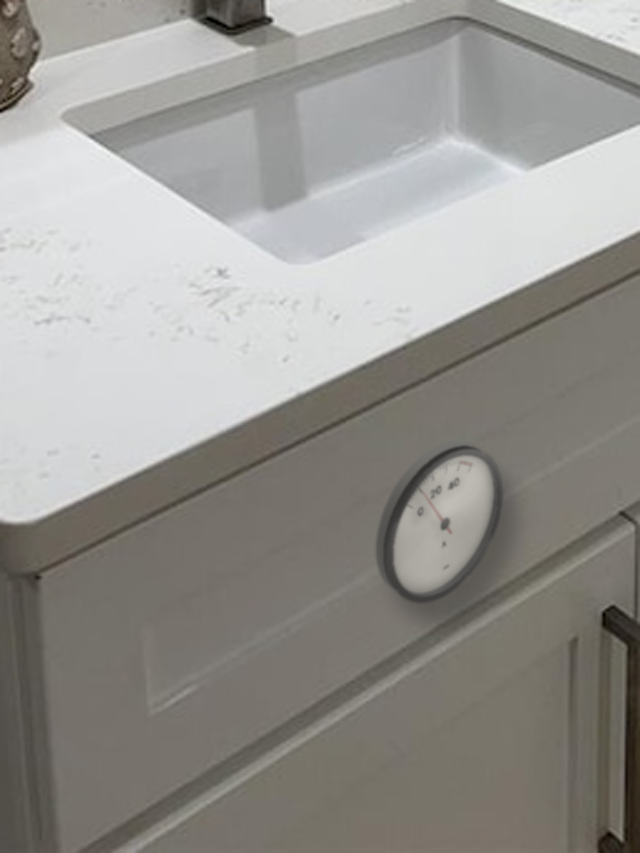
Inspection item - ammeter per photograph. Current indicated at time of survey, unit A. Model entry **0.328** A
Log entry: **10** A
